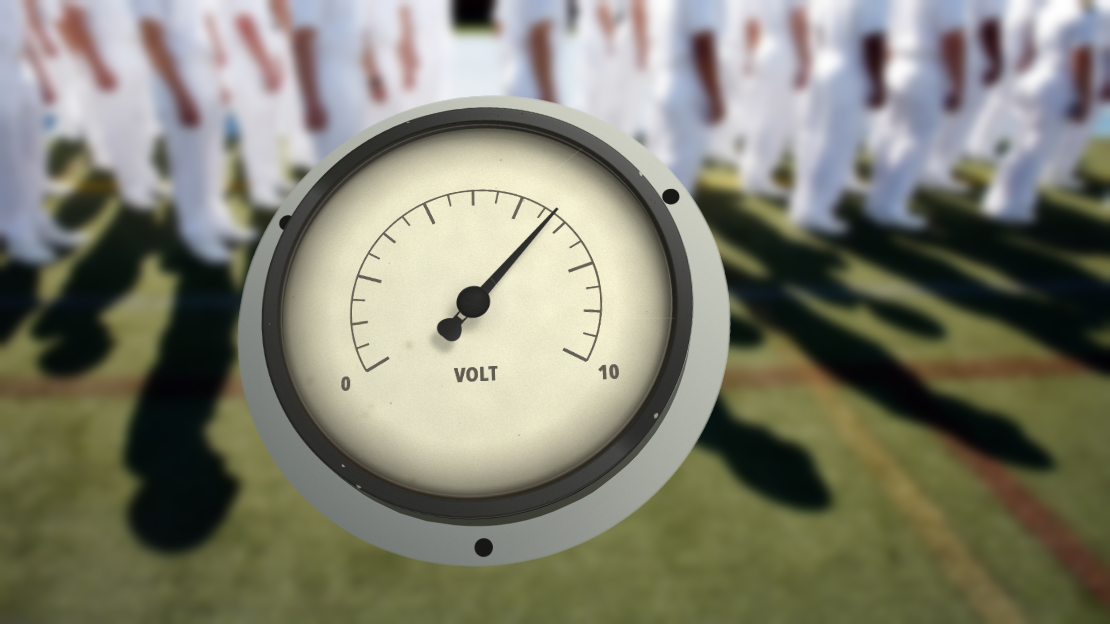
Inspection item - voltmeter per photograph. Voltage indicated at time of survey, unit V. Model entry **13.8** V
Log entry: **6.75** V
